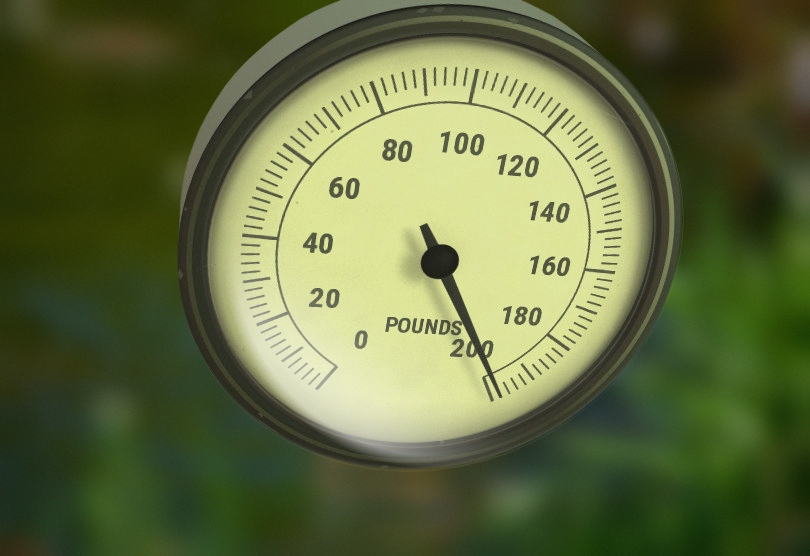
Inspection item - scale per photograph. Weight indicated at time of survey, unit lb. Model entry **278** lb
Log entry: **198** lb
